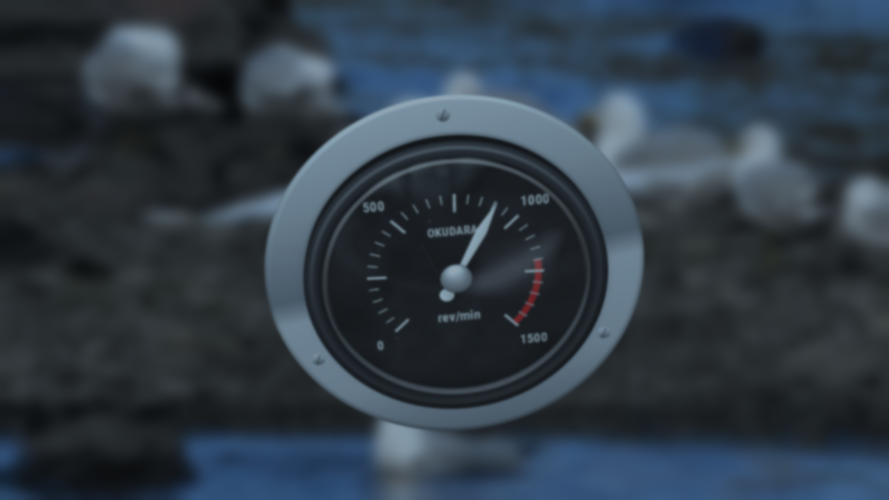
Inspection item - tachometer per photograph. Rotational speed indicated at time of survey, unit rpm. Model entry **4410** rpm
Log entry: **900** rpm
